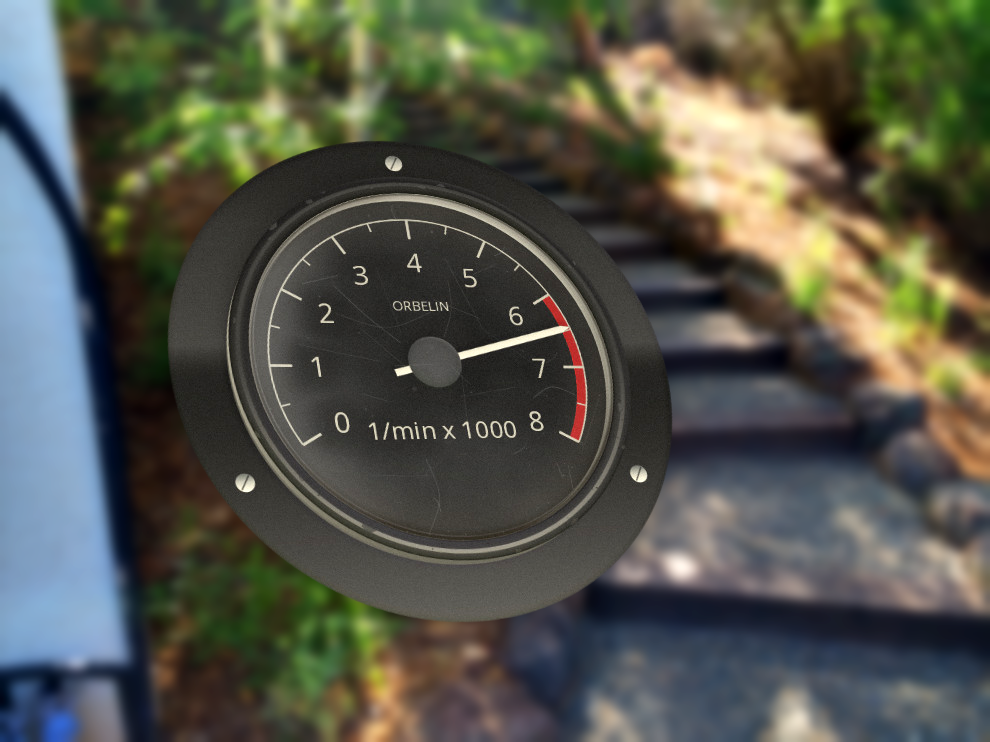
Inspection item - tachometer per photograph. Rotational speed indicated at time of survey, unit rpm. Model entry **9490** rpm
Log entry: **6500** rpm
